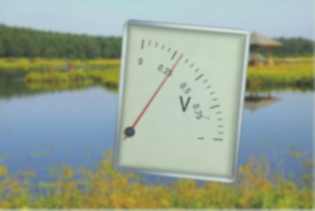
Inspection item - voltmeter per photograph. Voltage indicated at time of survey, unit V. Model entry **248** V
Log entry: **0.3** V
